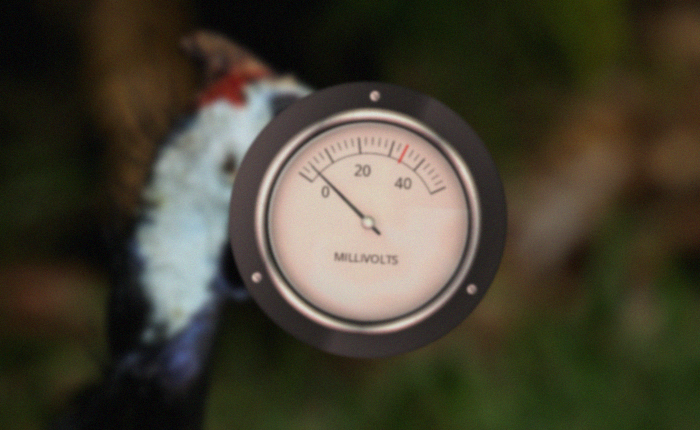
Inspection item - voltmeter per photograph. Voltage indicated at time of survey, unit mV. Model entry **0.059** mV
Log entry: **4** mV
